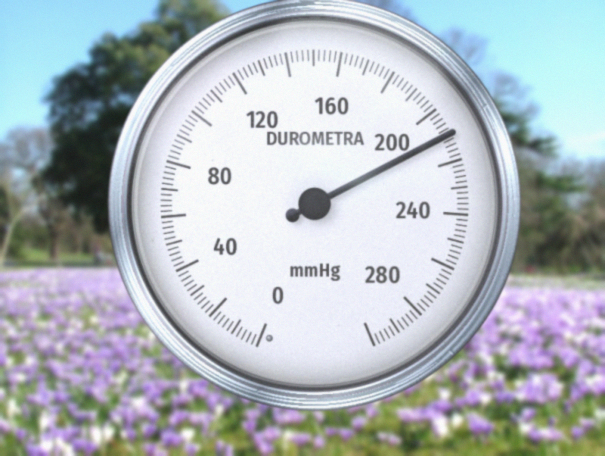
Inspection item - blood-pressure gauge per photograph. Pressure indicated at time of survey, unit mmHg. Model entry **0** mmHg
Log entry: **210** mmHg
